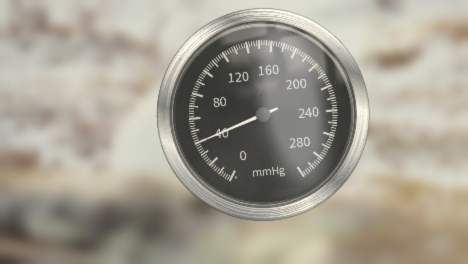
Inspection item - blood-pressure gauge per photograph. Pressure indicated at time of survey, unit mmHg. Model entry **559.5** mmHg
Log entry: **40** mmHg
